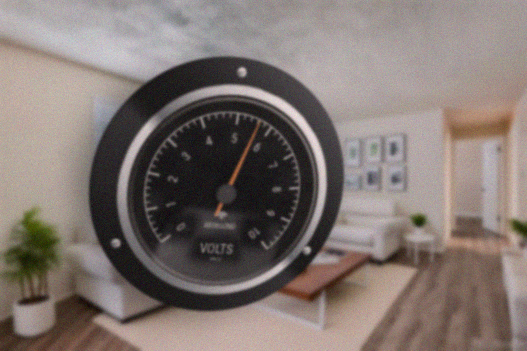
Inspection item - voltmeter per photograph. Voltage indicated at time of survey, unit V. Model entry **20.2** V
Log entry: **5.6** V
